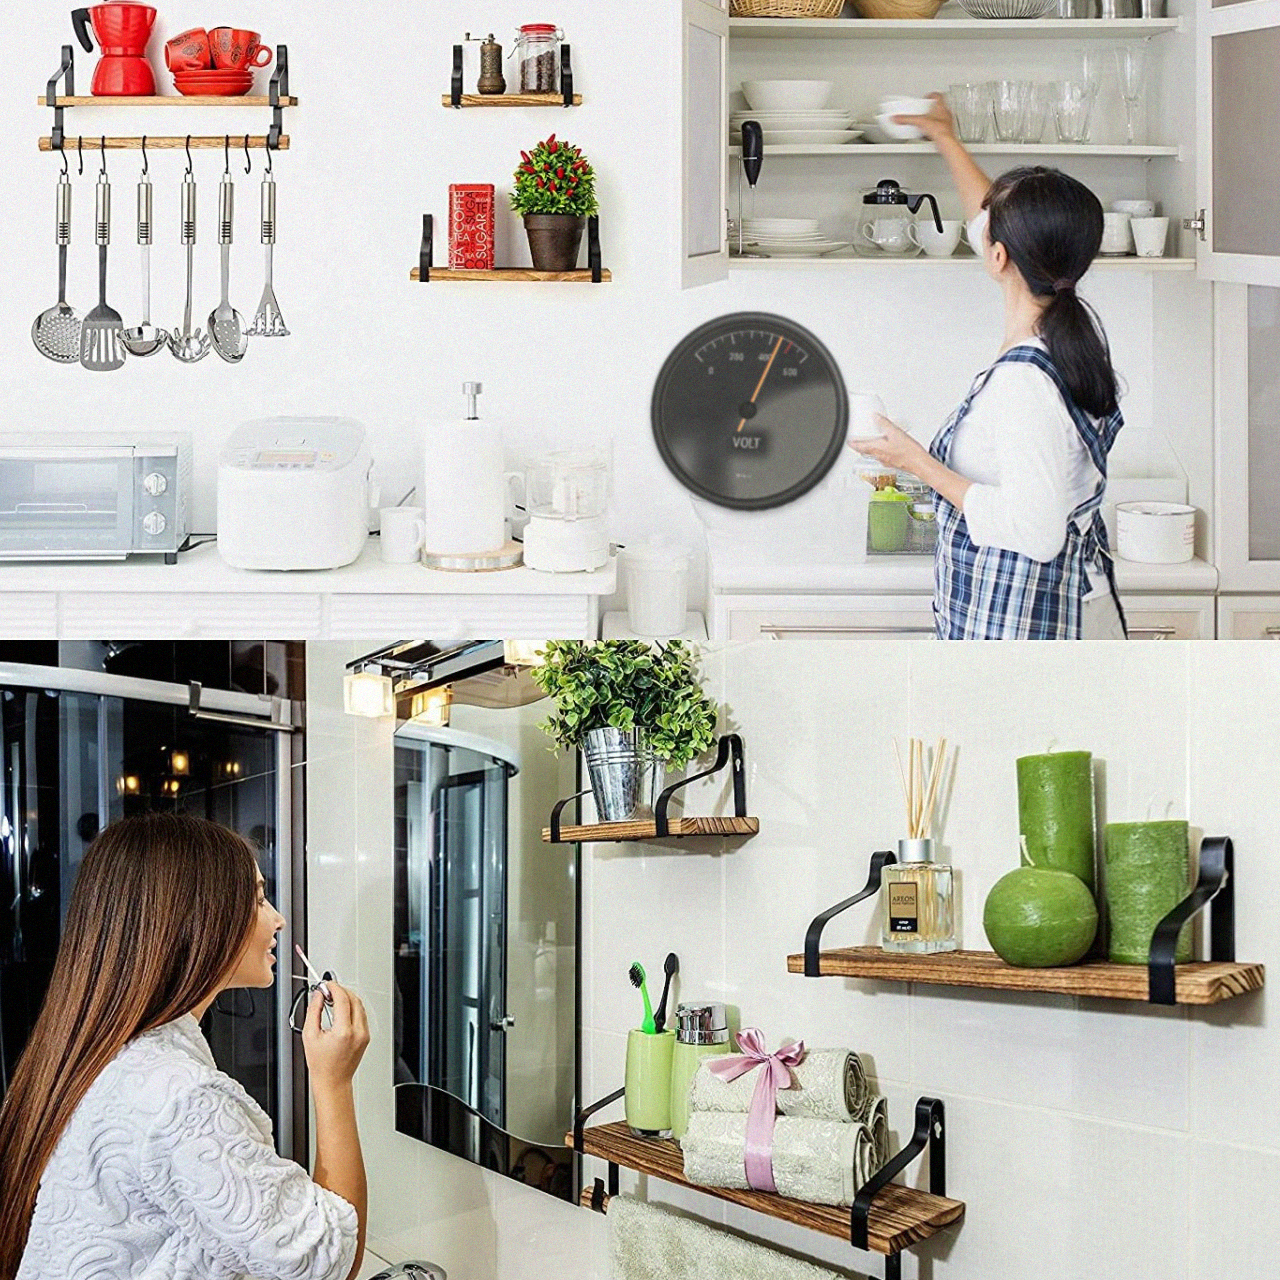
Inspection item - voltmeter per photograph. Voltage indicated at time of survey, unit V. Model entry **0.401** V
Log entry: **450** V
